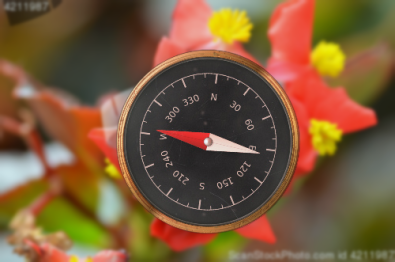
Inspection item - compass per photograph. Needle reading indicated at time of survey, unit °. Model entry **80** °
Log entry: **275** °
